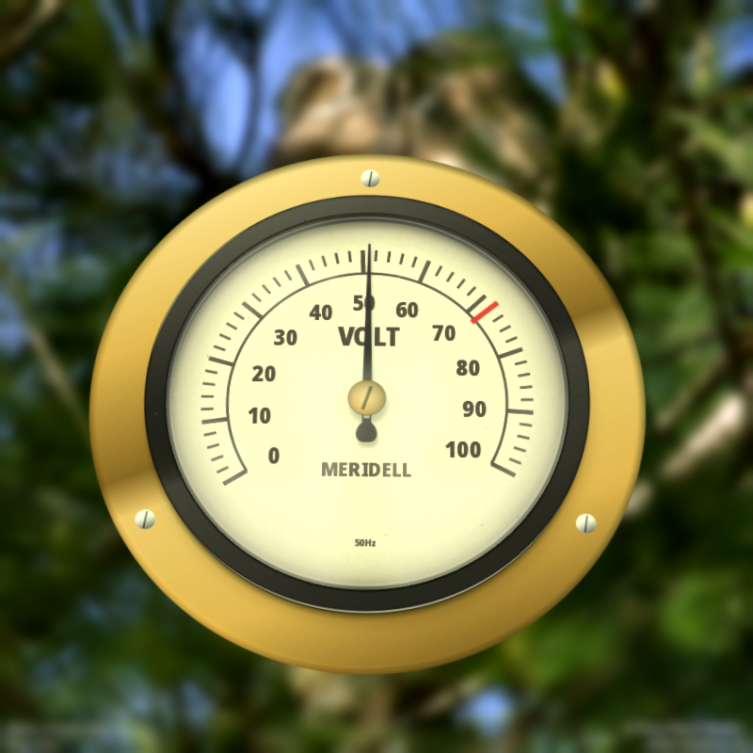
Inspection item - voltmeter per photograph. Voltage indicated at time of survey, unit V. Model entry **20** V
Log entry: **51** V
